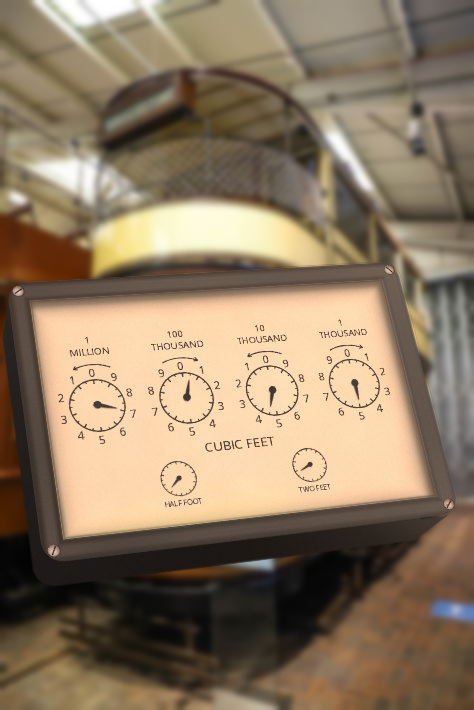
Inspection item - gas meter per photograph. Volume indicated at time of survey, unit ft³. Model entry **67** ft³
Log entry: **704500** ft³
